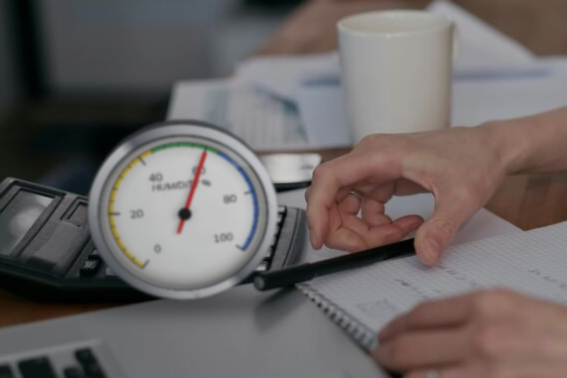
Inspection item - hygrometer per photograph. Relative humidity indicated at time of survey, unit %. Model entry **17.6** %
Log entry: **60** %
